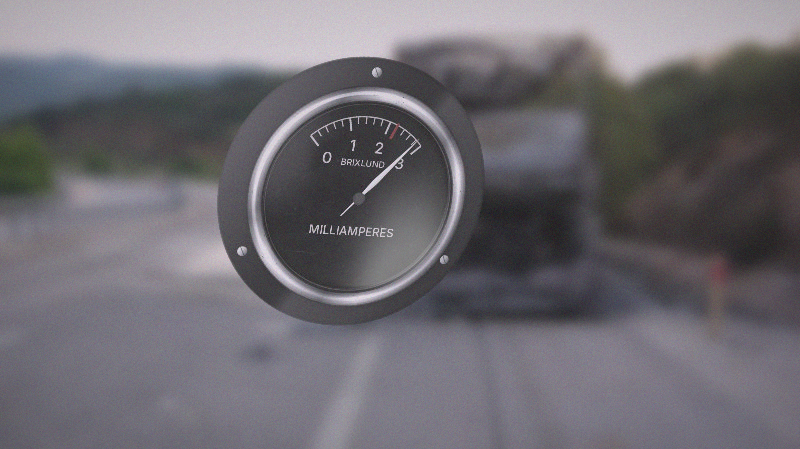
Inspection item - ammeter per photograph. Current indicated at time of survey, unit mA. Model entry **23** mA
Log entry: **2.8** mA
